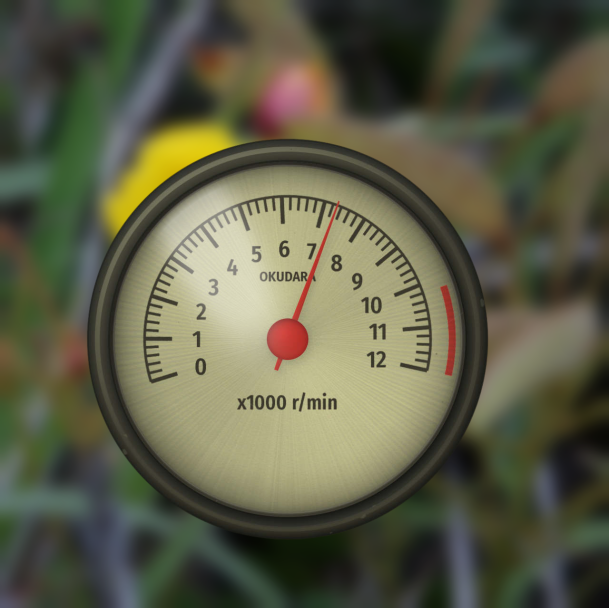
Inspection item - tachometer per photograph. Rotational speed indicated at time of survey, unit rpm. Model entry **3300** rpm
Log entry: **7300** rpm
